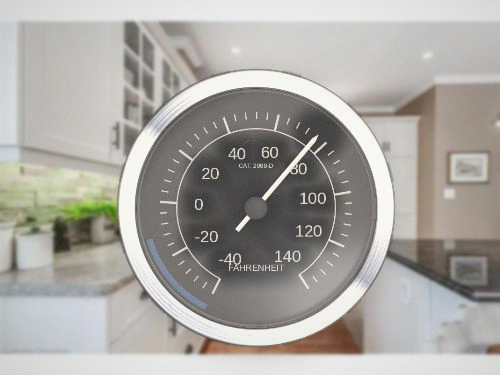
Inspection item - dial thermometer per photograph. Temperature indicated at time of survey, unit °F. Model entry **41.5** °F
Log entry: **76** °F
